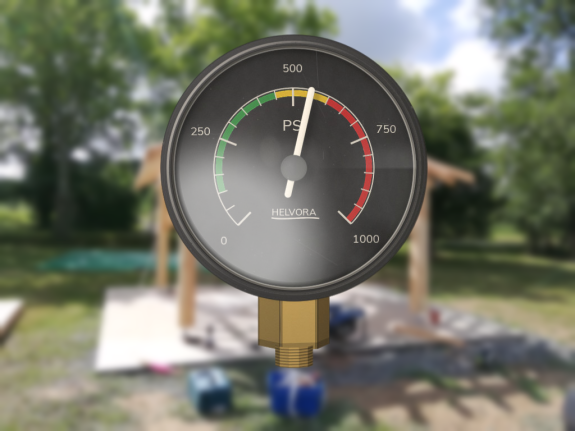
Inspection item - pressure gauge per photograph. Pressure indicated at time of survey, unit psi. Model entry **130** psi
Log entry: **550** psi
